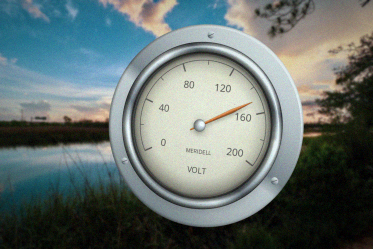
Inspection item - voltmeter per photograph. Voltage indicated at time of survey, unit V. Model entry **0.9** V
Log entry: **150** V
